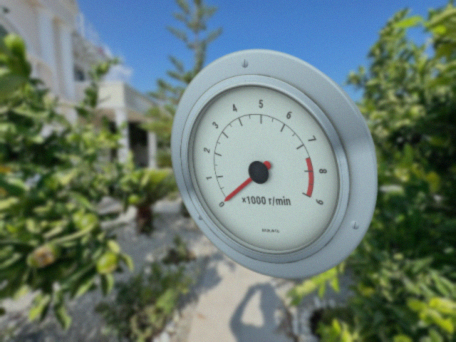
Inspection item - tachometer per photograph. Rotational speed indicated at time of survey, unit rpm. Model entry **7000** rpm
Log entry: **0** rpm
